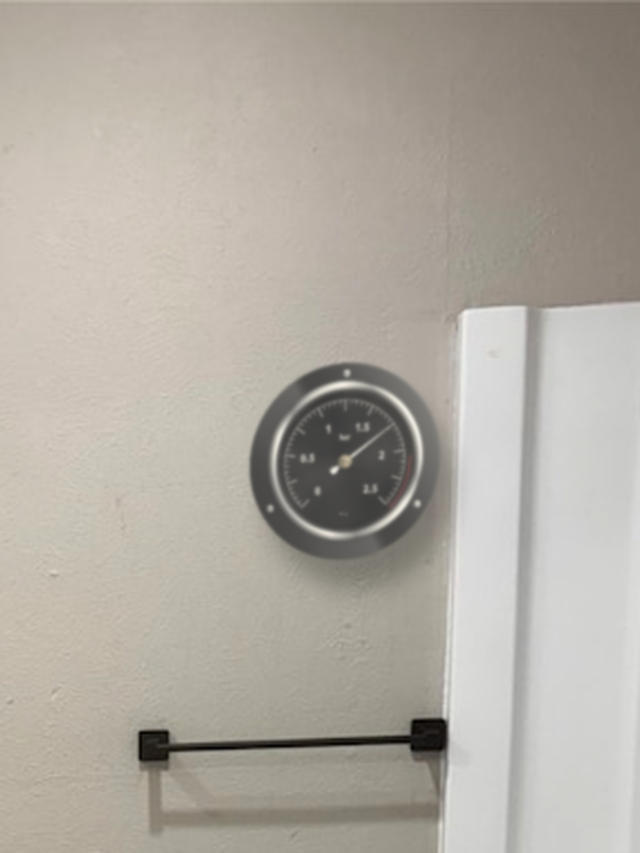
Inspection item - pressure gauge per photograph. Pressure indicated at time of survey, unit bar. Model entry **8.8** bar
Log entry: **1.75** bar
